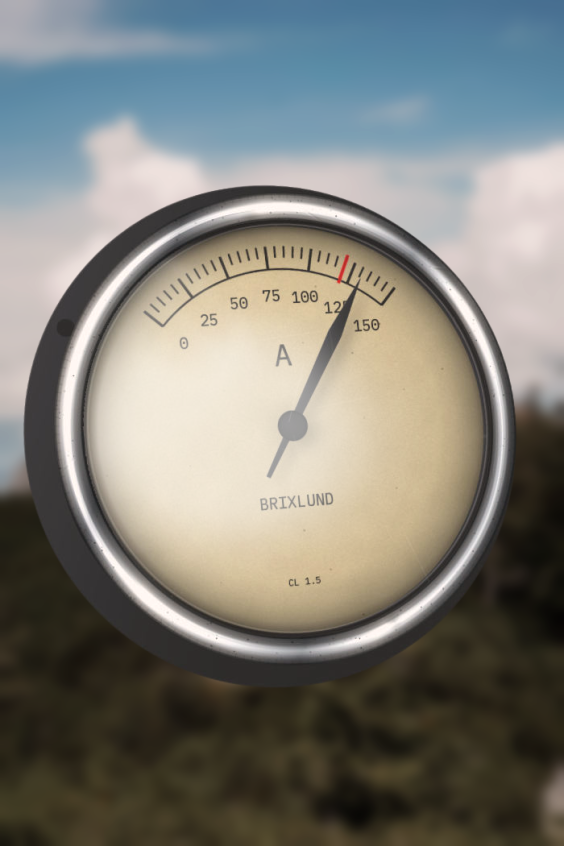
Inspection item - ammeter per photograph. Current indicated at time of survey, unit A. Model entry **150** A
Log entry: **130** A
